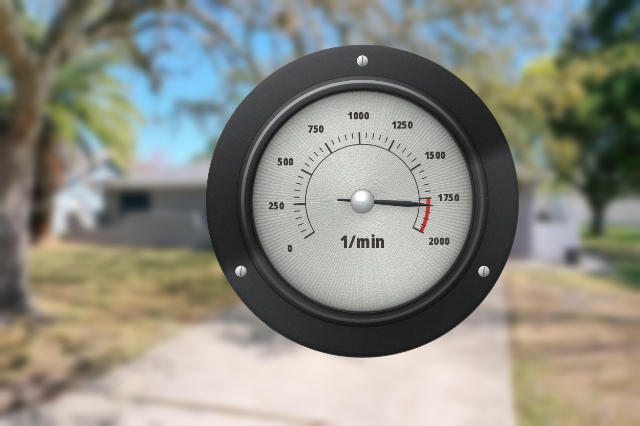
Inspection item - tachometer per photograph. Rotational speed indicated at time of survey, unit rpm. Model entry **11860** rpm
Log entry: **1800** rpm
